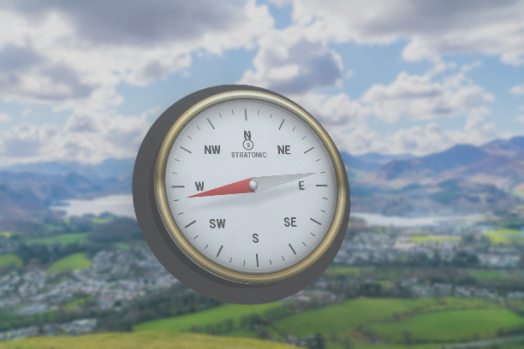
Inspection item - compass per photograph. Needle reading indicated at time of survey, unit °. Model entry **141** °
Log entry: **260** °
